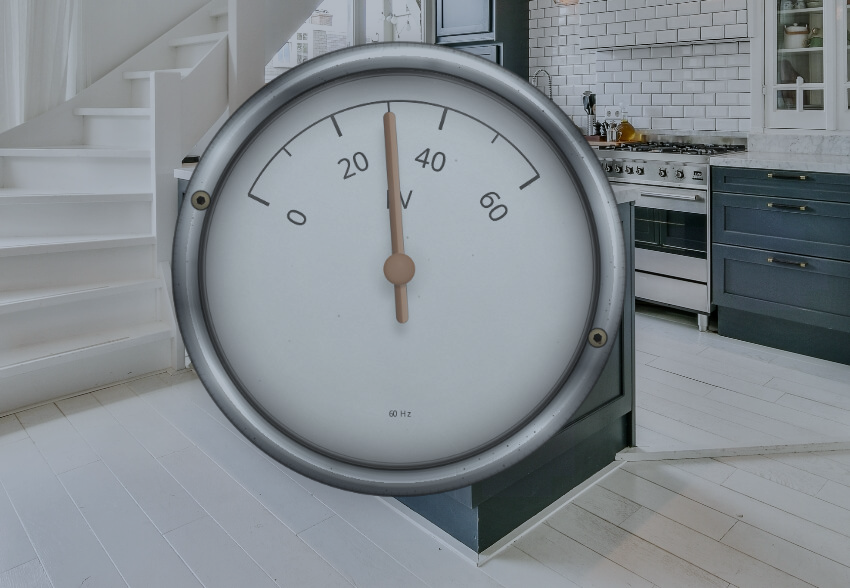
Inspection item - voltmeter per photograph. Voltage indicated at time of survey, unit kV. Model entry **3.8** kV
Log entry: **30** kV
